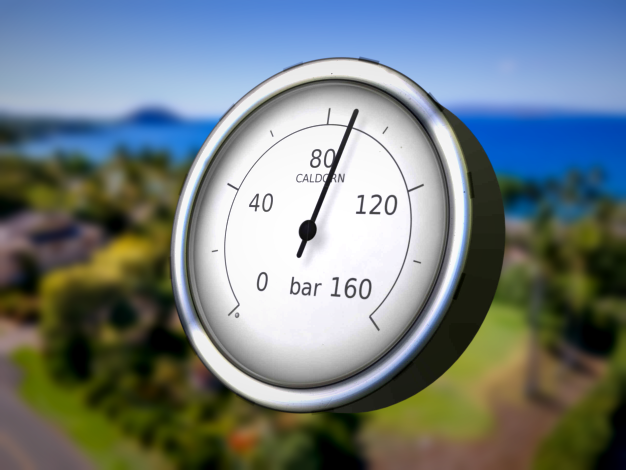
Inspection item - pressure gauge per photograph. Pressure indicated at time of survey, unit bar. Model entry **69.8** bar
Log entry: **90** bar
